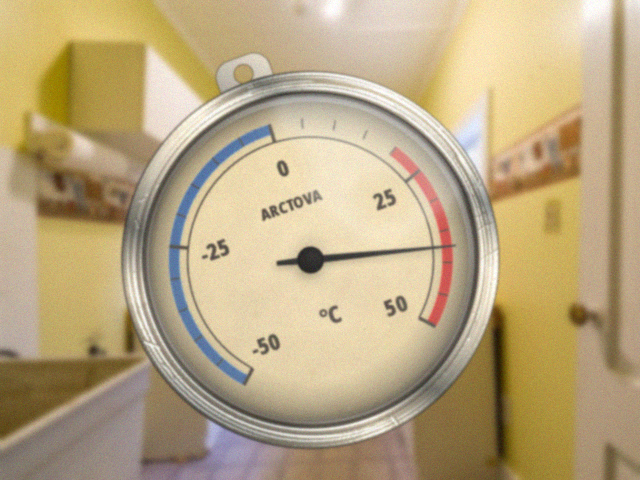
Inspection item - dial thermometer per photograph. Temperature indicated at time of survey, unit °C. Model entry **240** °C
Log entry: **37.5** °C
